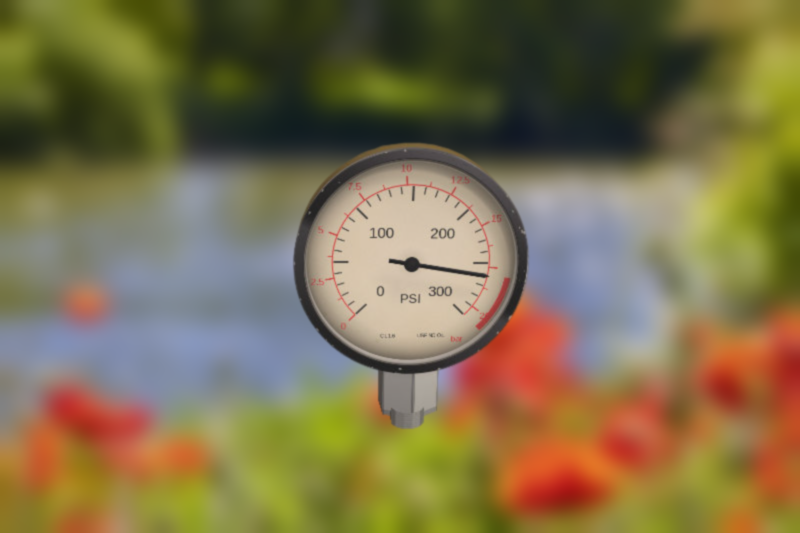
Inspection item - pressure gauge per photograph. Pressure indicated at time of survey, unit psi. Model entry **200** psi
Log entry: **260** psi
